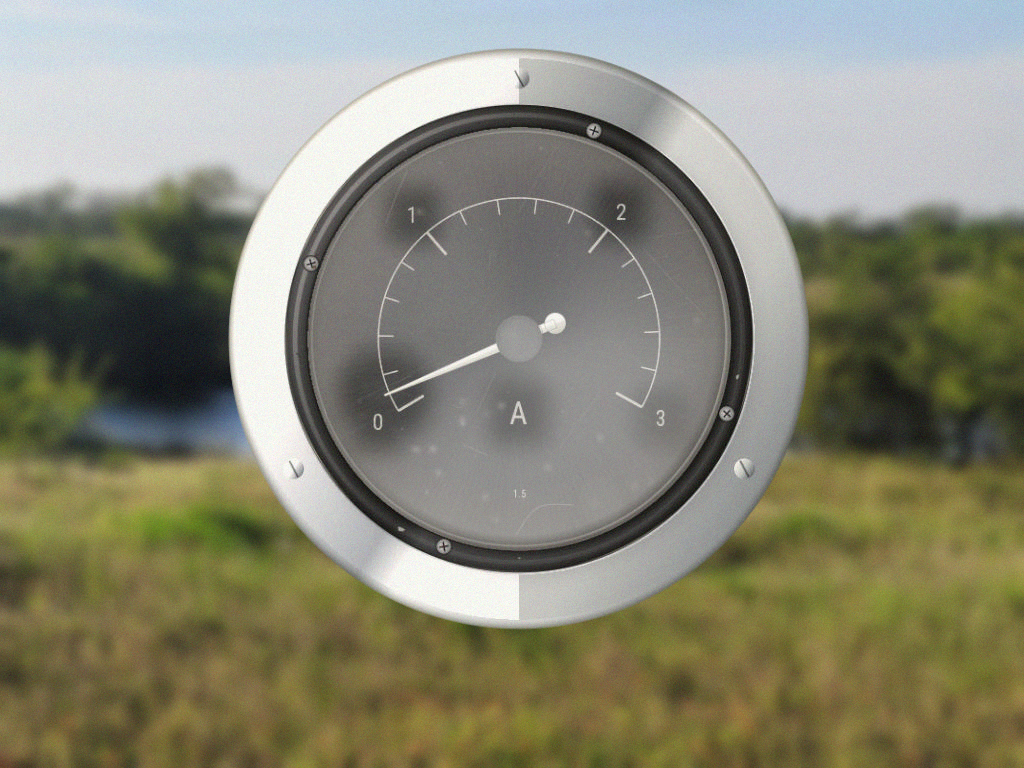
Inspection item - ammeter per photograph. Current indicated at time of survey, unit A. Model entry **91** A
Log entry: **0.1** A
